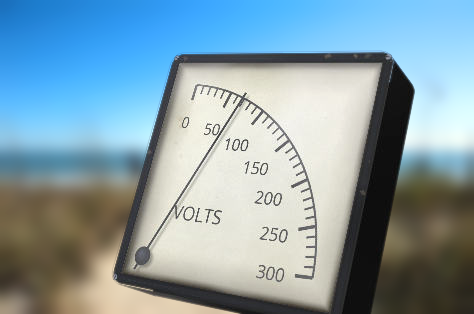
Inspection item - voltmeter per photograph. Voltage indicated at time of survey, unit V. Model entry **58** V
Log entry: **70** V
